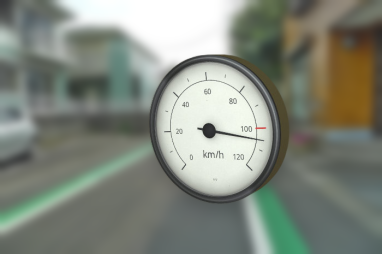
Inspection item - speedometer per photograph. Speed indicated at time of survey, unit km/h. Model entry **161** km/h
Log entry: **105** km/h
